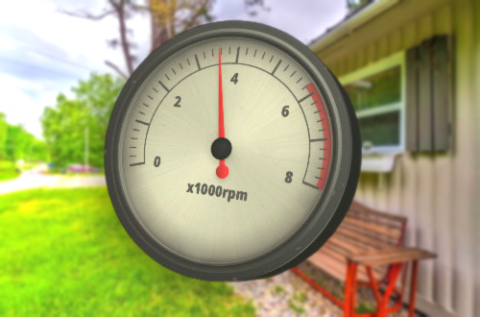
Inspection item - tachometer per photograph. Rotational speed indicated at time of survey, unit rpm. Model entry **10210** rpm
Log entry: **3600** rpm
